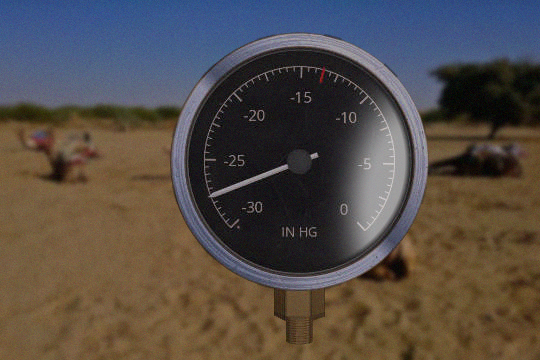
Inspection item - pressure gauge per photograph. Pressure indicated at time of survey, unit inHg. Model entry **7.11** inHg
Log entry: **-27.5** inHg
